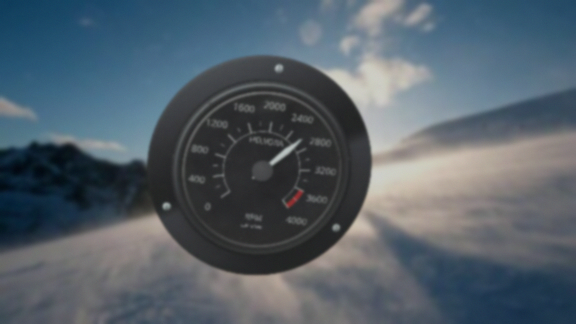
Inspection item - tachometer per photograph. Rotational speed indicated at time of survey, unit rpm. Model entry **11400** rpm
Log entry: **2600** rpm
